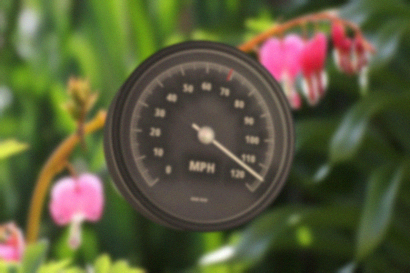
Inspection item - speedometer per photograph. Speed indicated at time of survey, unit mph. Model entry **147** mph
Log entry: **115** mph
